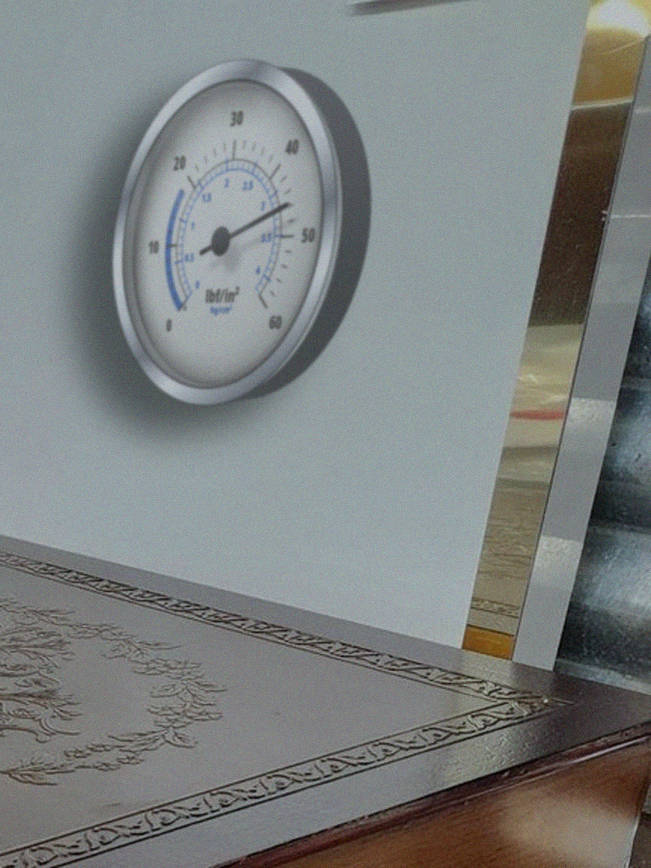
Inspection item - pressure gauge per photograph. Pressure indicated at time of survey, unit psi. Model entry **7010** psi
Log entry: **46** psi
